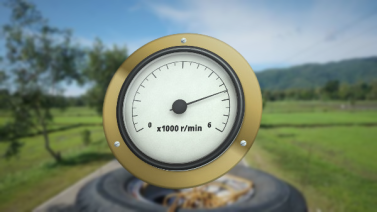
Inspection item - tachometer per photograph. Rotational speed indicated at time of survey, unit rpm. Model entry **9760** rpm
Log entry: **4750** rpm
